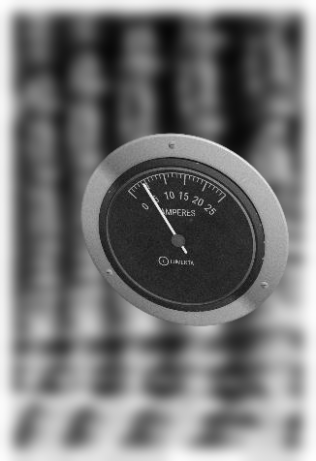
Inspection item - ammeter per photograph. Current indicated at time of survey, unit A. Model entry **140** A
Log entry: **5** A
